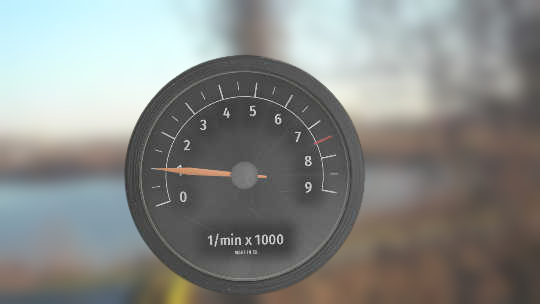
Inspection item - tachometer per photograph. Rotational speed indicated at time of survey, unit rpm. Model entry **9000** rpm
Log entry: **1000** rpm
